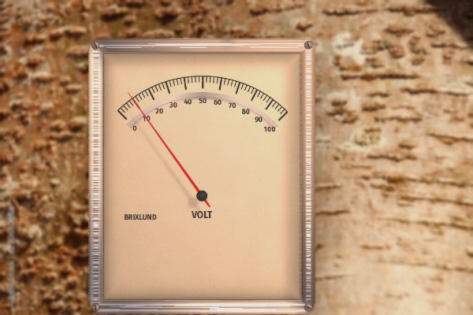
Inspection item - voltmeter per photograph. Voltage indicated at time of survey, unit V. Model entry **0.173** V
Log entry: **10** V
